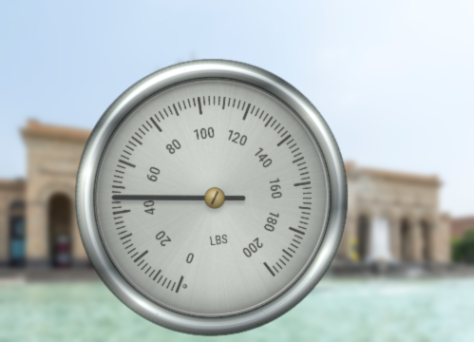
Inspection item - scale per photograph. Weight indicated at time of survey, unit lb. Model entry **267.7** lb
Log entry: **46** lb
